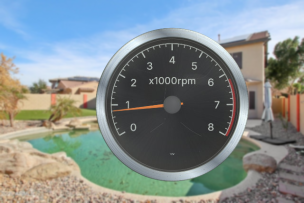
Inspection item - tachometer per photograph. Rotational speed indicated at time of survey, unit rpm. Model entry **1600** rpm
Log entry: **800** rpm
